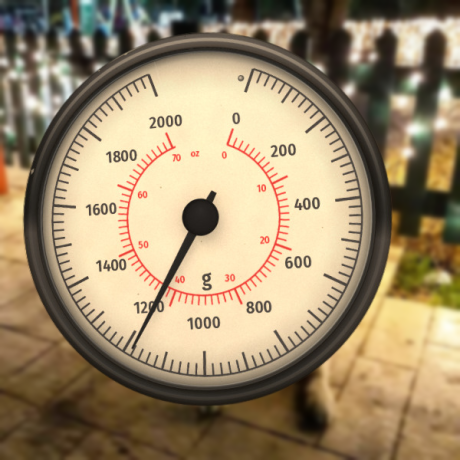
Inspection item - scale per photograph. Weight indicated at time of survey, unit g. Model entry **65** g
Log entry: **1180** g
